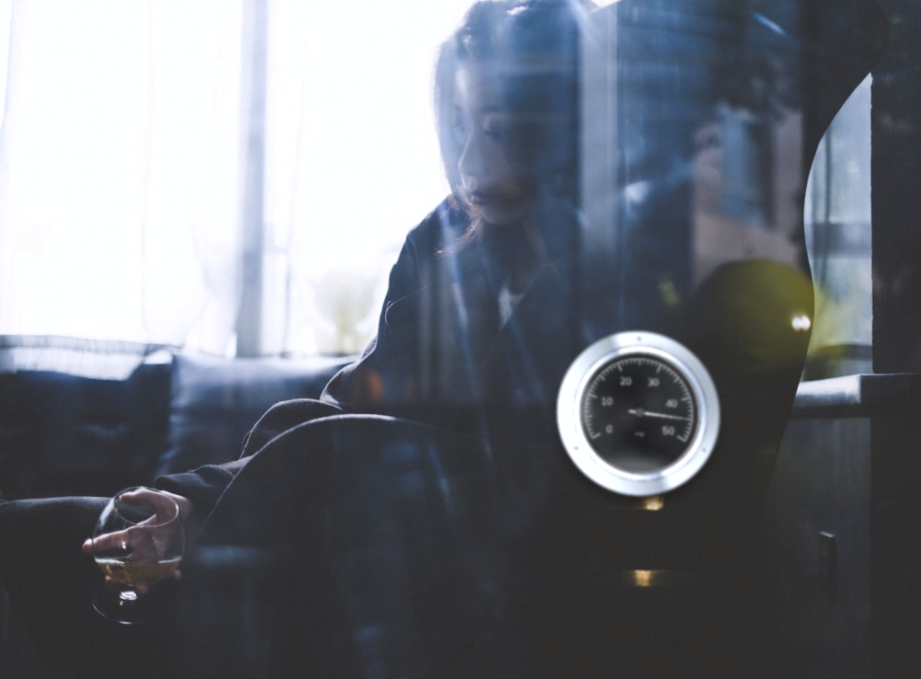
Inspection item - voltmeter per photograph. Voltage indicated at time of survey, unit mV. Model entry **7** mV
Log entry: **45** mV
